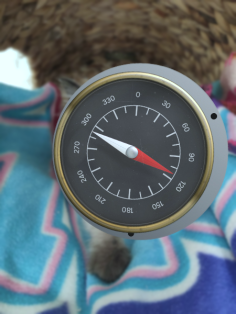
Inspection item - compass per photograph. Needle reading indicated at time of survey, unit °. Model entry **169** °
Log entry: **112.5** °
